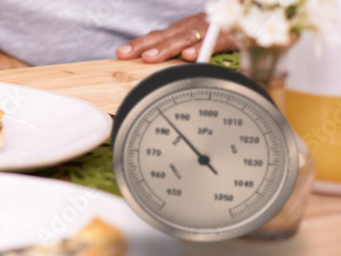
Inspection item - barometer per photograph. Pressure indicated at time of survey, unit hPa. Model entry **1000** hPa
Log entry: **985** hPa
